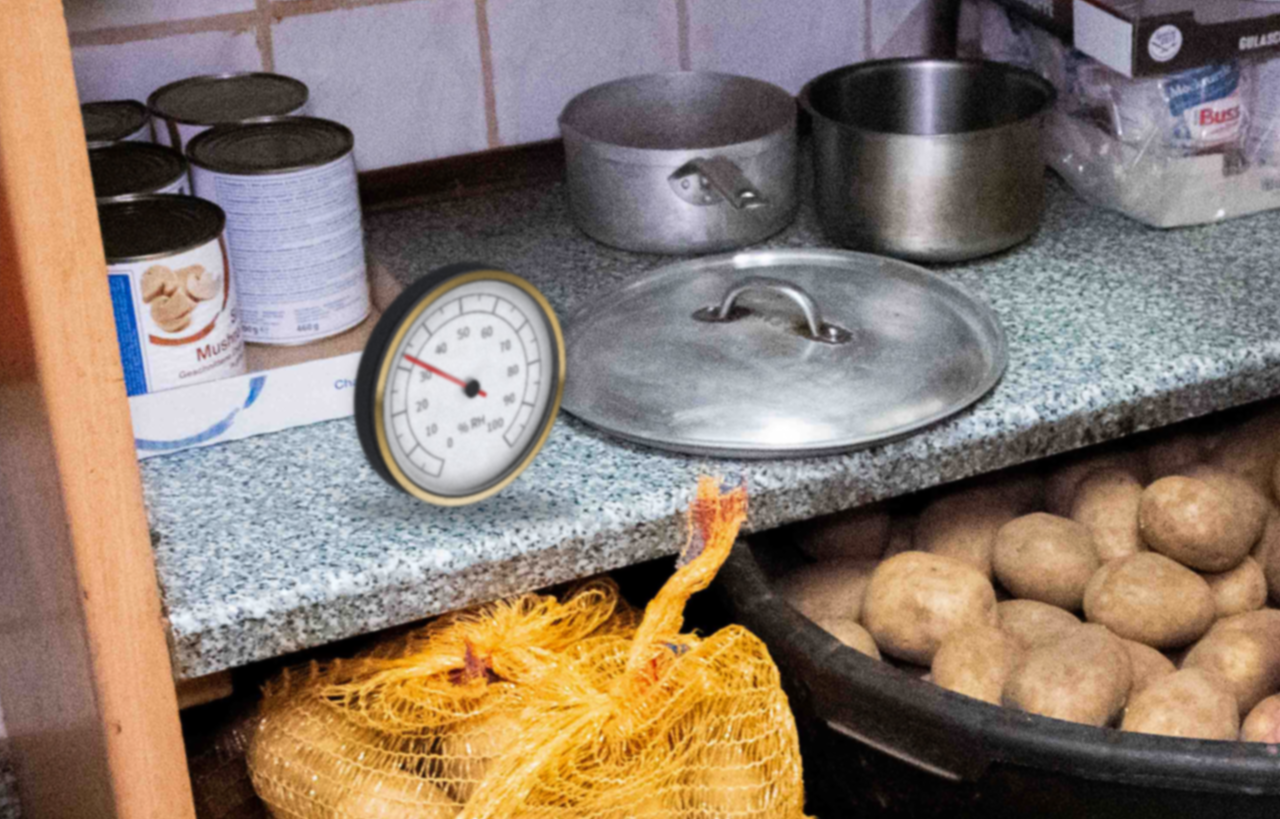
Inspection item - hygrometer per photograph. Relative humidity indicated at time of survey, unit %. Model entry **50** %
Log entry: **32.5** %
